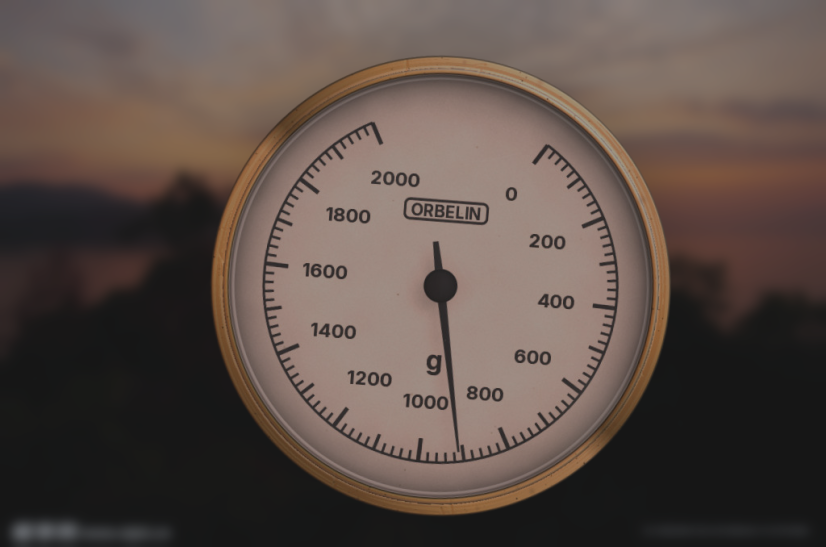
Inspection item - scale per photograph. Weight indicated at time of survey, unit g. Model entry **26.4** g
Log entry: **910** g
